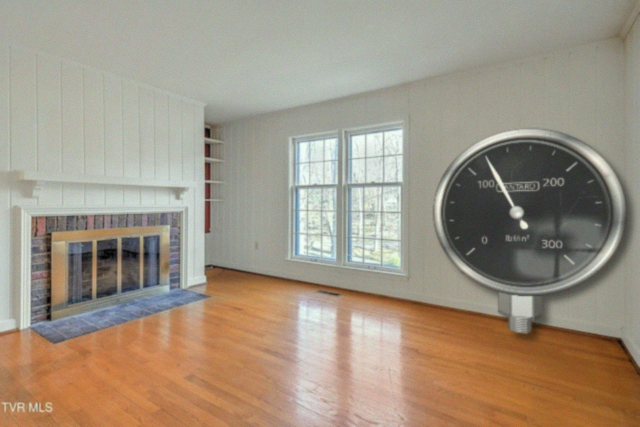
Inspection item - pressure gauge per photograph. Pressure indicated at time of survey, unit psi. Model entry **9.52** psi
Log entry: **120** psi
